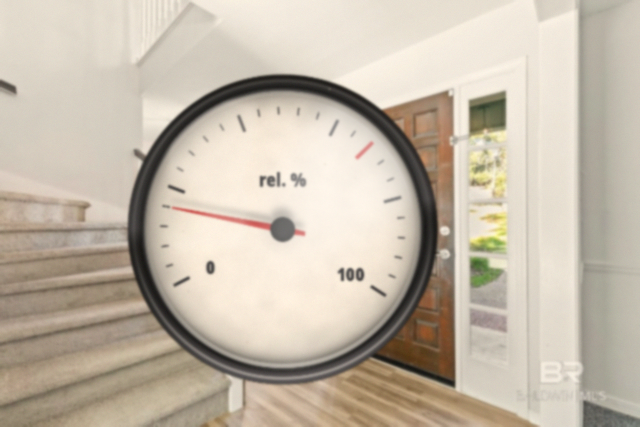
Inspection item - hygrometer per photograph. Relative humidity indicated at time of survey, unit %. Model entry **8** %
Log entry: **16** %
